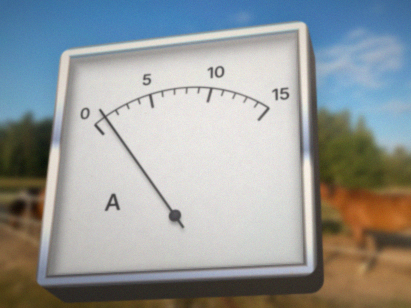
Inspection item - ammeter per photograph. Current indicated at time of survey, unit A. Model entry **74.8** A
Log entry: **1** A
